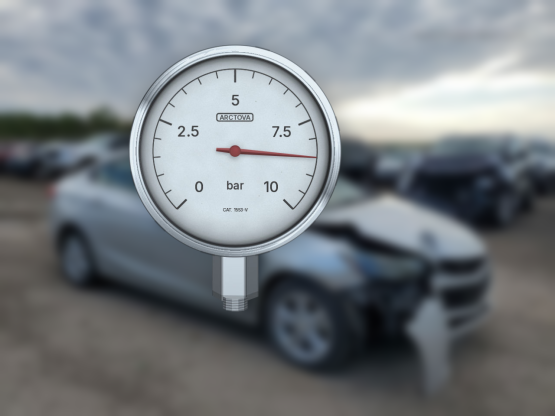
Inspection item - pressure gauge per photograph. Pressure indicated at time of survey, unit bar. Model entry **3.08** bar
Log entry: **8.5** bar
